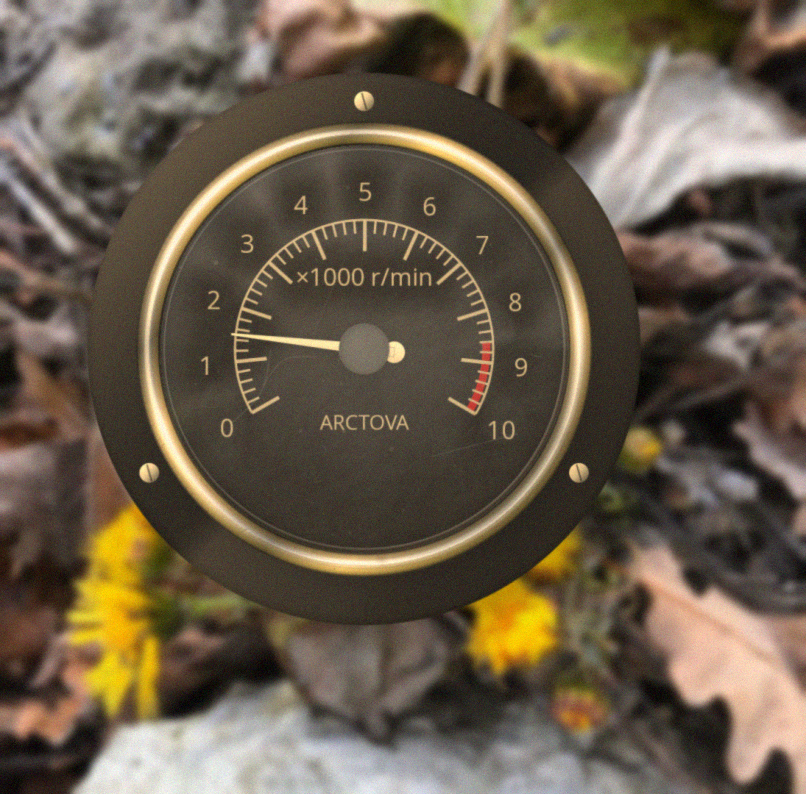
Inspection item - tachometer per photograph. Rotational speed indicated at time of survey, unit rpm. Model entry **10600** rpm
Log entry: **1500** rpm
